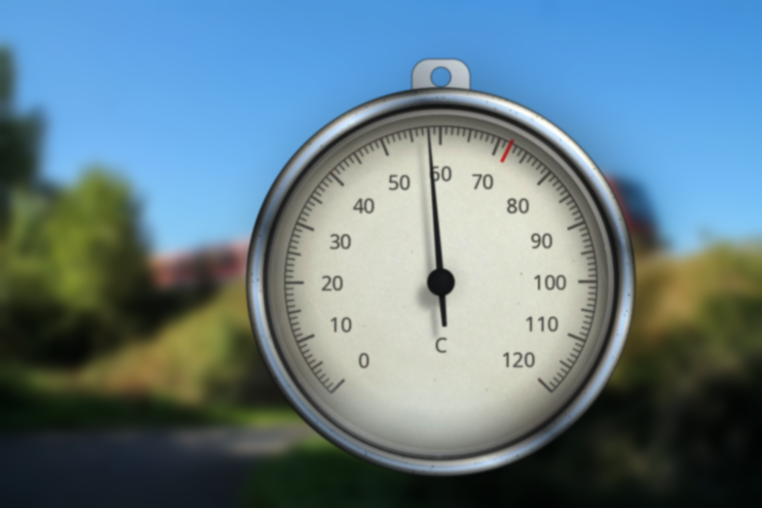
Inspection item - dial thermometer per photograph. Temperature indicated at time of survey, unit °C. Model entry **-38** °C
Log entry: **58** °C
